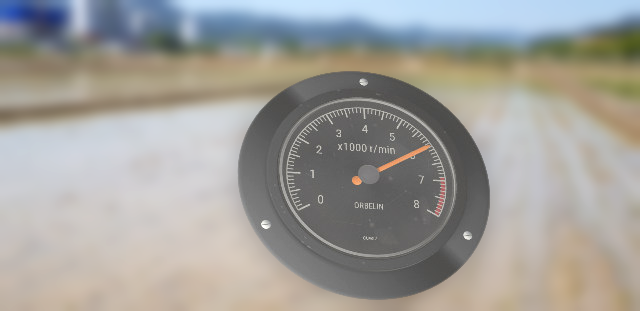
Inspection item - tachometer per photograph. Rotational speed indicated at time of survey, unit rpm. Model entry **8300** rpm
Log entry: **6000** rpm
